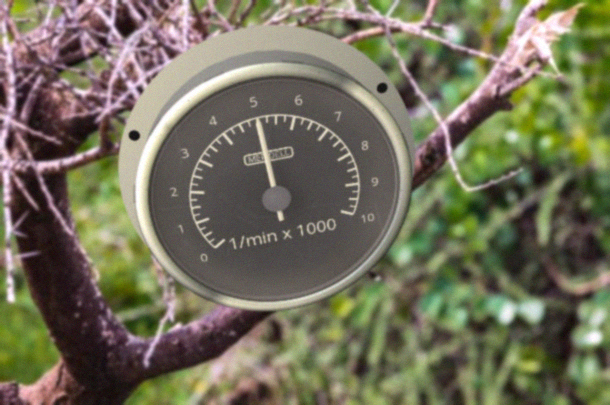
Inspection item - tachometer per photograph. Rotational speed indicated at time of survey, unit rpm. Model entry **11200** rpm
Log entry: **5000** rpm
